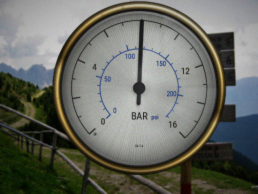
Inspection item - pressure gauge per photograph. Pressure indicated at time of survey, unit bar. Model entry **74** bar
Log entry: **8** bar
